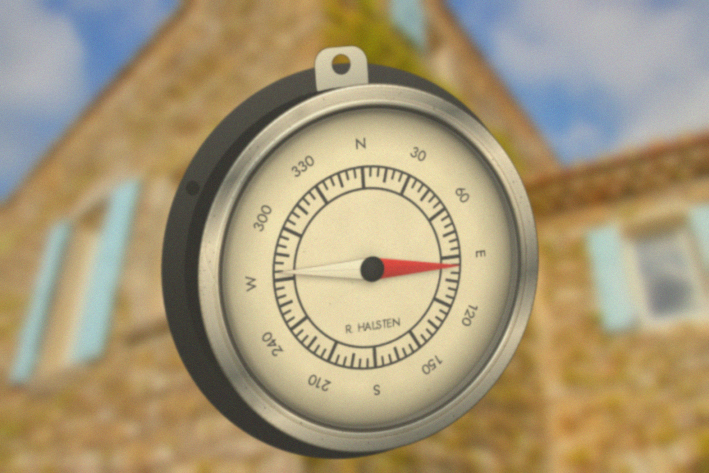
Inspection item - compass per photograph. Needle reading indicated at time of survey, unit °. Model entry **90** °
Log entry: **95** °
